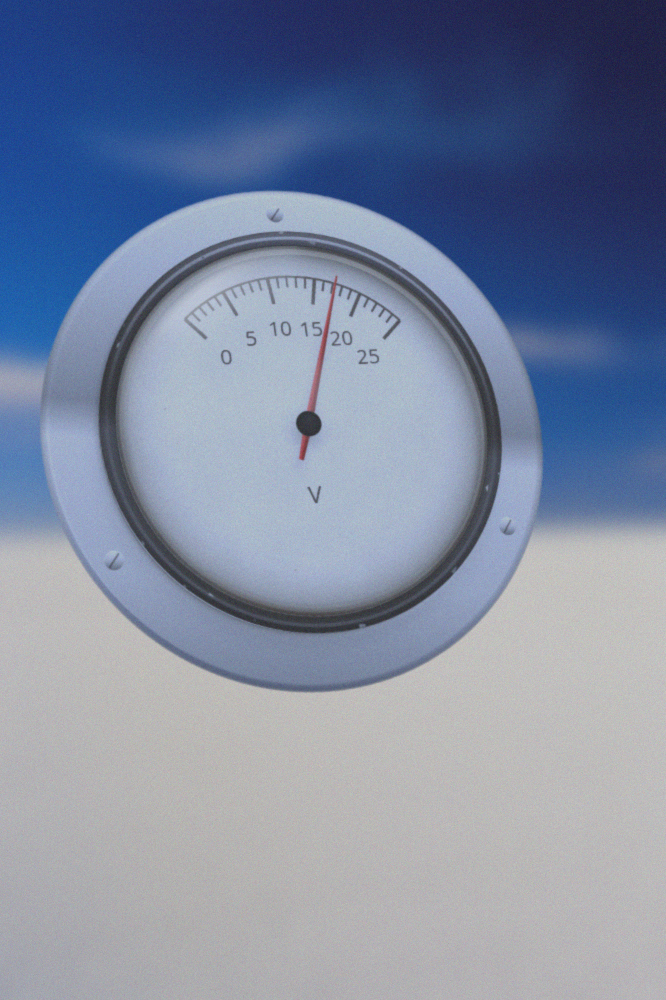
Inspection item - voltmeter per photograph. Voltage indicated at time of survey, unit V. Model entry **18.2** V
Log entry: **17** V
